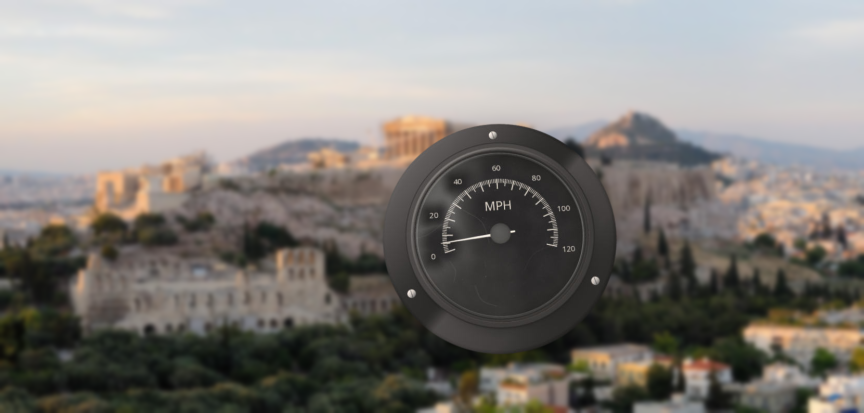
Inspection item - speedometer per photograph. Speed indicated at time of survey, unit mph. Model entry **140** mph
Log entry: **5** mph
